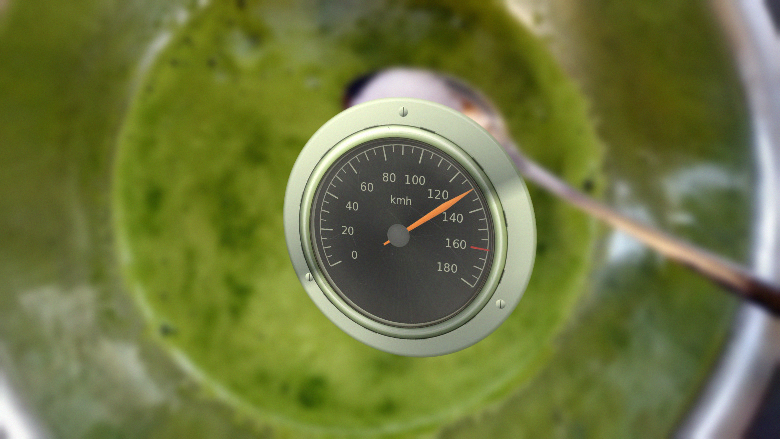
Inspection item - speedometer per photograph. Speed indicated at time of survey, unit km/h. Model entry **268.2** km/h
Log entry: **130** km/h
